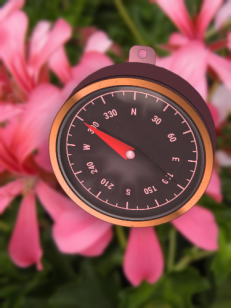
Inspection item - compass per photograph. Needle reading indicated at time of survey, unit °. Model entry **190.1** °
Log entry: **300** °
